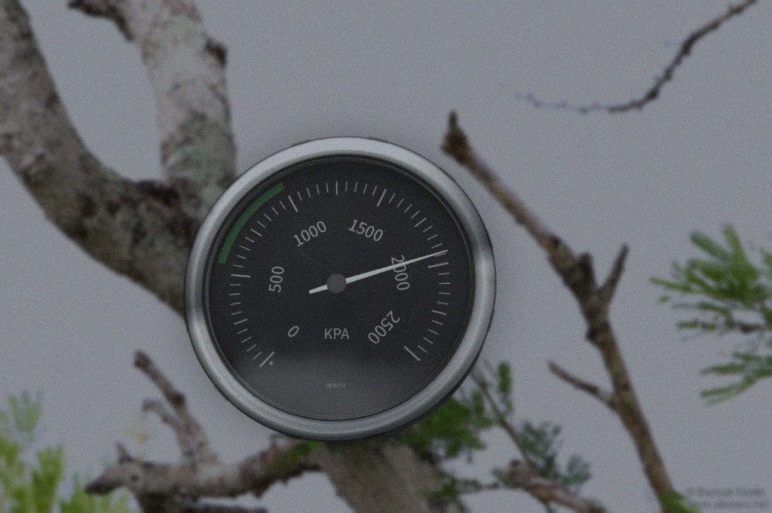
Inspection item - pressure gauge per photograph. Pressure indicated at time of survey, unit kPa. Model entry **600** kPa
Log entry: **1950** kPa
